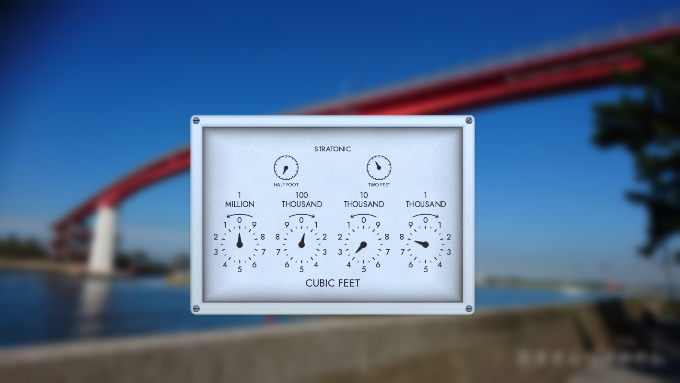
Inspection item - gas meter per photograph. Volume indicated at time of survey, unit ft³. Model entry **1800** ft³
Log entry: **3800** ft³
